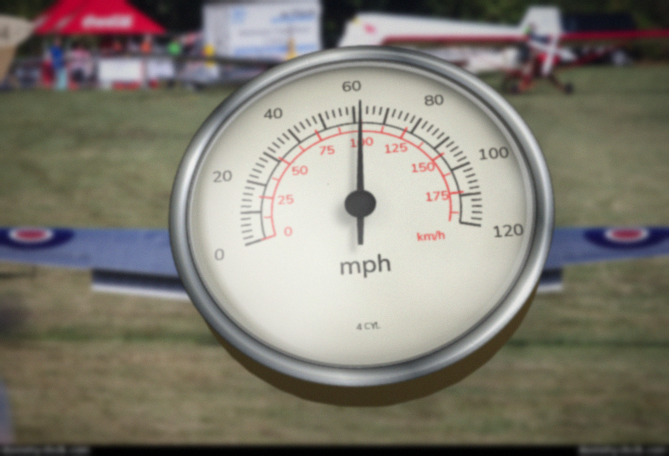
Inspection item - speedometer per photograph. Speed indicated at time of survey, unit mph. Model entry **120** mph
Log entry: **62** mph
